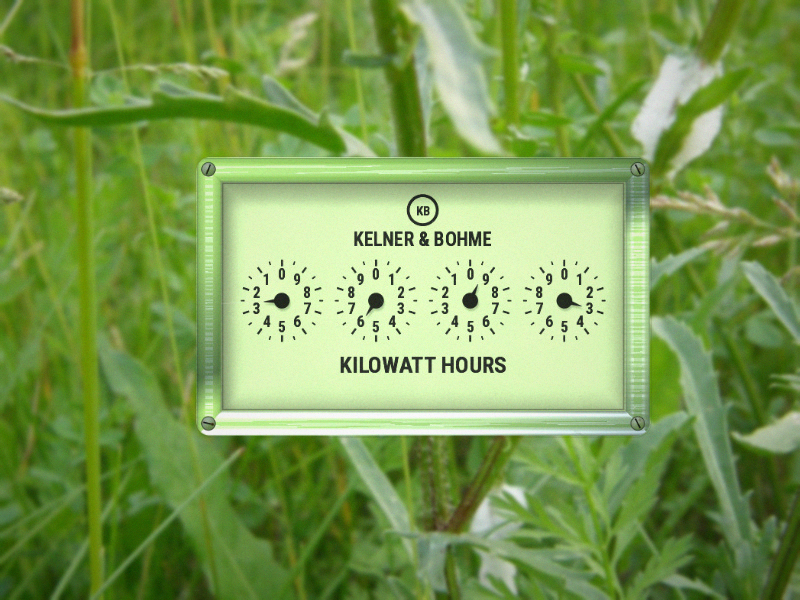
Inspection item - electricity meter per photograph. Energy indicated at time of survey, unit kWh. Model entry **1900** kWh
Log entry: **2593** kWh
